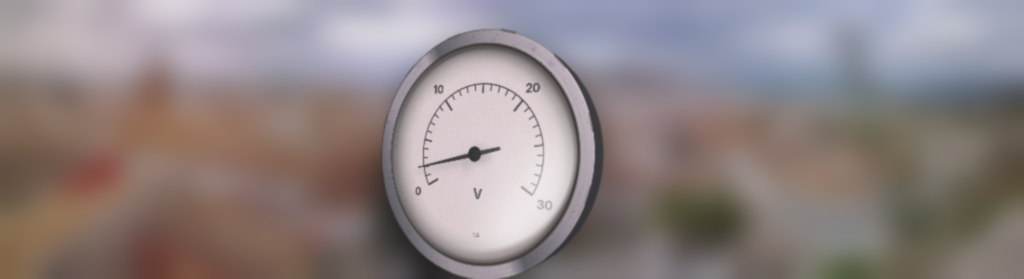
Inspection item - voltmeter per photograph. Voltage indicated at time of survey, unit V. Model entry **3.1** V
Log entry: **2** V
